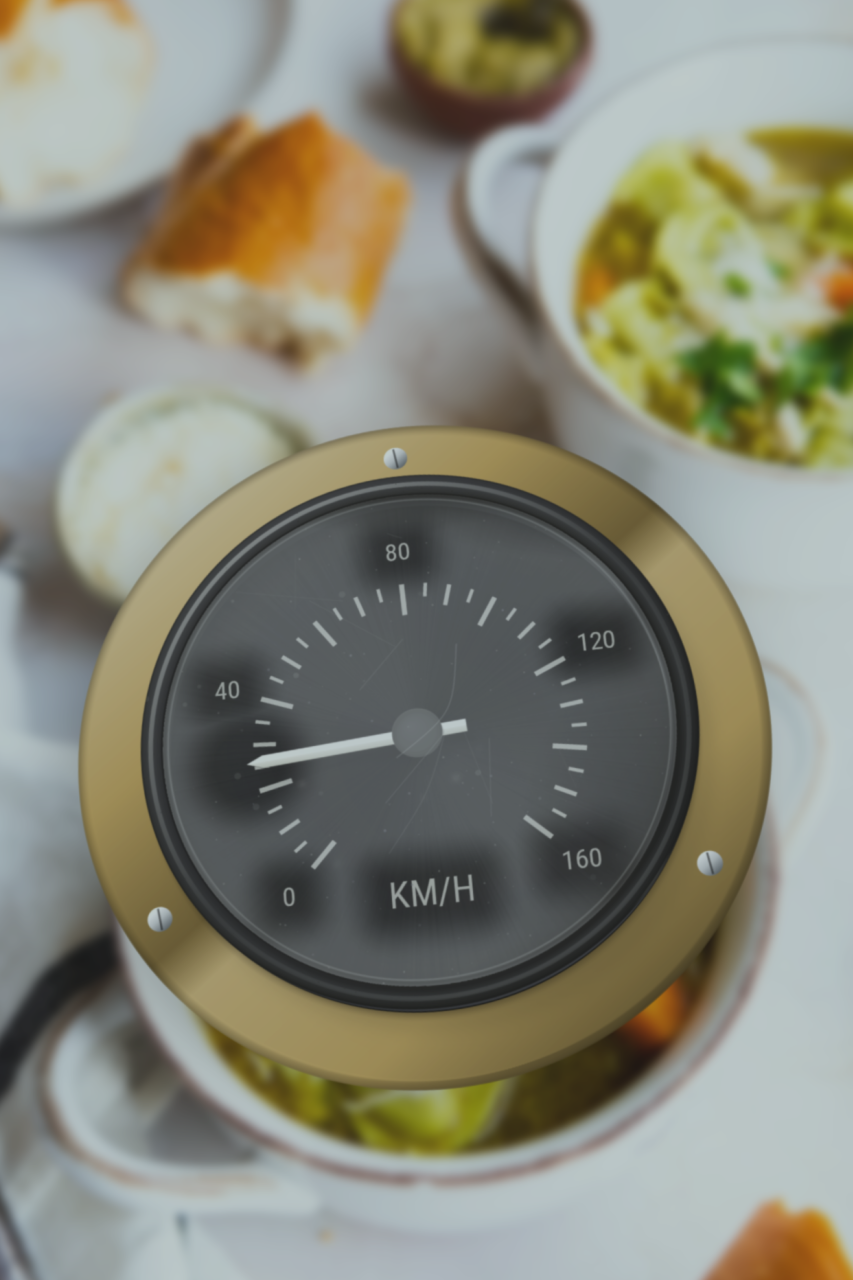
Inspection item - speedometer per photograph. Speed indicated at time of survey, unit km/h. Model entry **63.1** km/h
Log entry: **25** km/h
